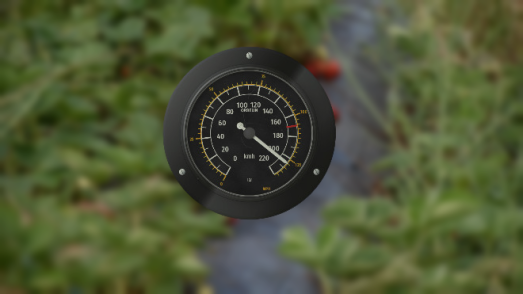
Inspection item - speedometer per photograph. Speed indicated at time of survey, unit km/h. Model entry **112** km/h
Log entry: **205** km/h
